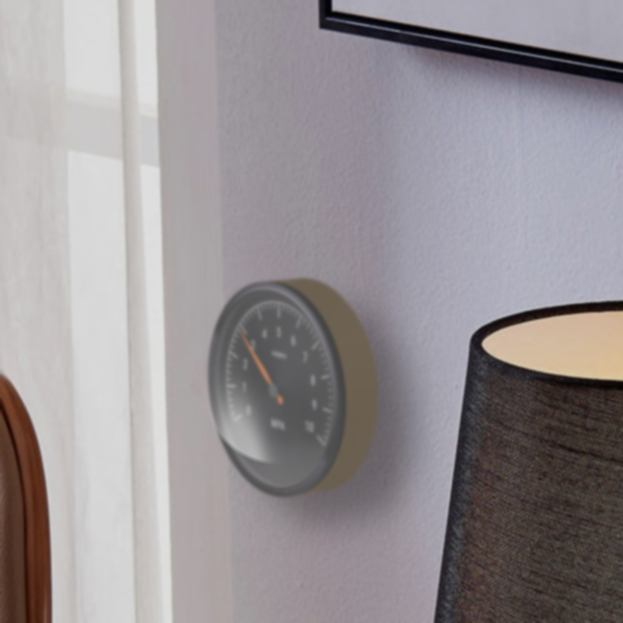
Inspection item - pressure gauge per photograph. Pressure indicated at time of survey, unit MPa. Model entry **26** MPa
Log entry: **3** MPa
